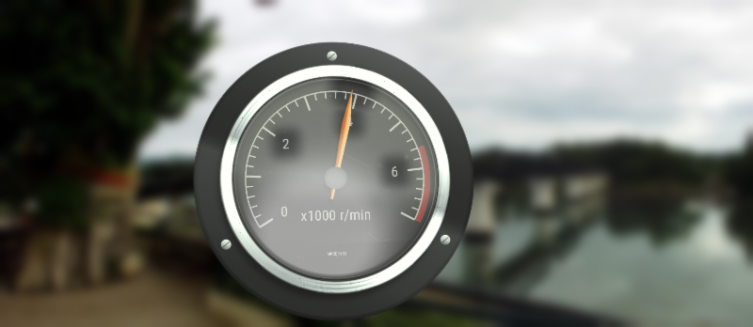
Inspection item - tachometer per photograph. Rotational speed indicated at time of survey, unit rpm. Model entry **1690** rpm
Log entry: **3900** rpm
